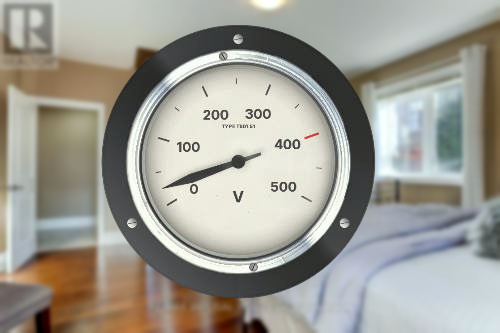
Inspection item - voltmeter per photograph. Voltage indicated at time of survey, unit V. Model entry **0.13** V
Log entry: **25** V
